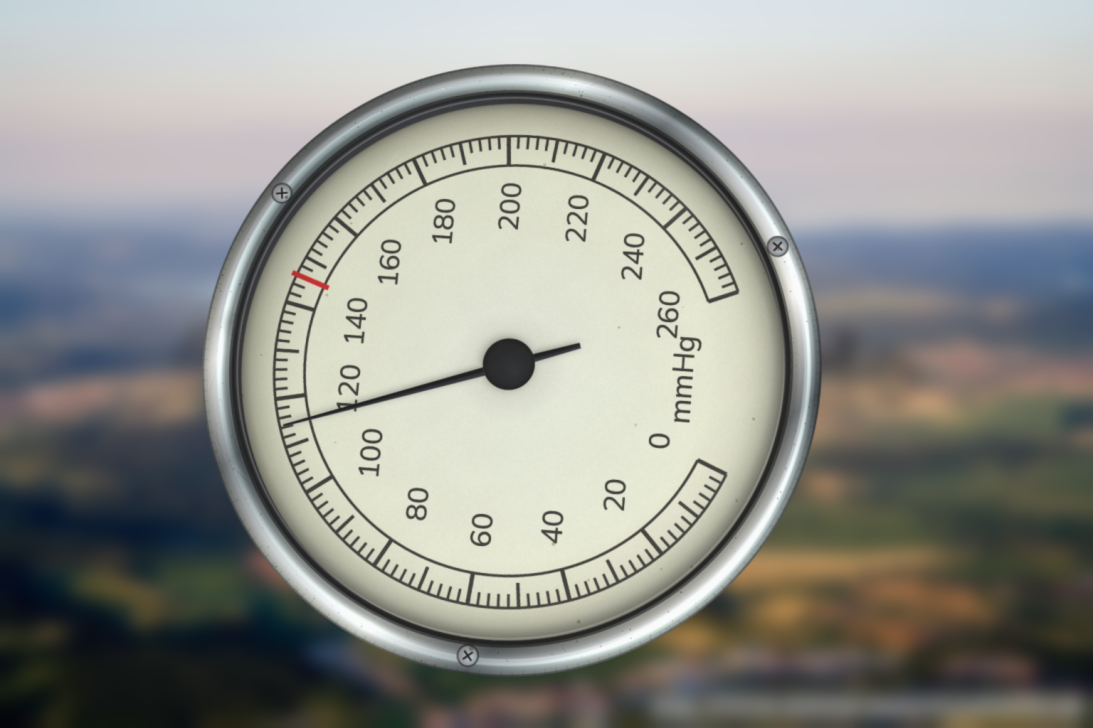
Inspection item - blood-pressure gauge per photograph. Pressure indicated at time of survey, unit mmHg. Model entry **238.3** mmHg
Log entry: **114** mmHg
